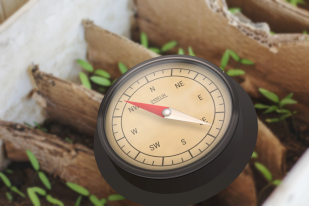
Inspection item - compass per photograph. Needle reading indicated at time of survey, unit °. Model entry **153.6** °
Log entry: **320** °
